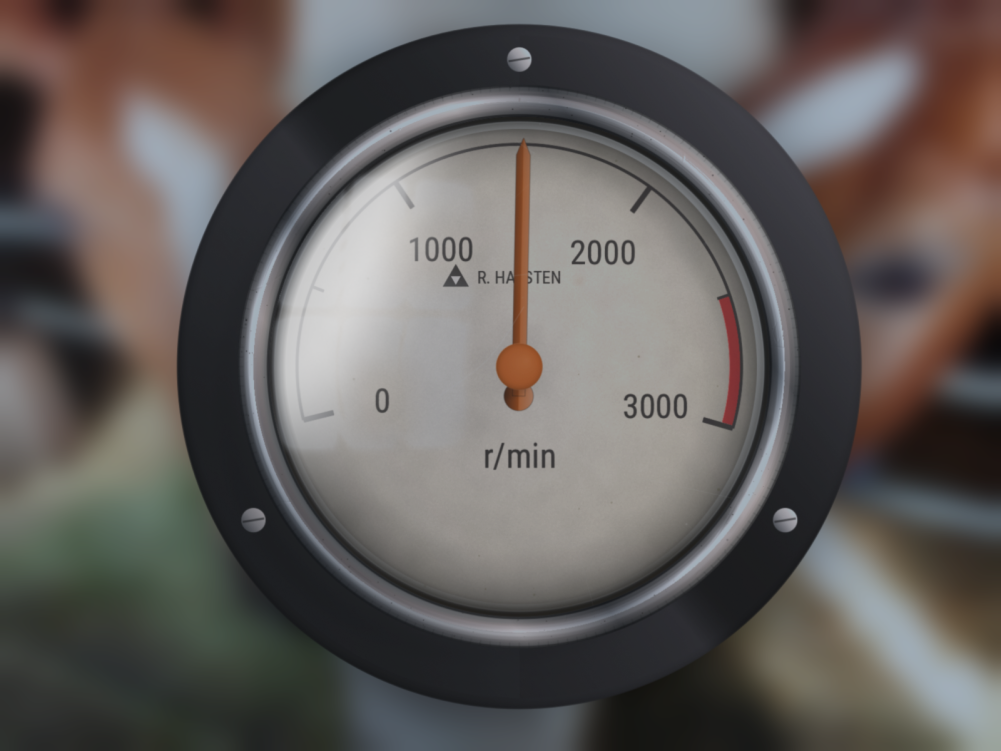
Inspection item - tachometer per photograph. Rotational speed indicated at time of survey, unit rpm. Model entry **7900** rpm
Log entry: **1500** rpm
